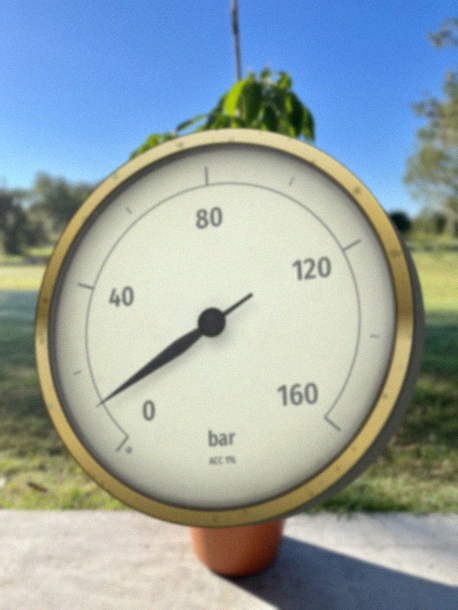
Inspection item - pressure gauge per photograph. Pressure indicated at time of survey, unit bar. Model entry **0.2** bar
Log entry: **10** bar
